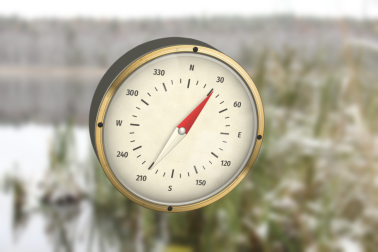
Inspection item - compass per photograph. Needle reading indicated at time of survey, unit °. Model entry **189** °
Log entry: **30** °
